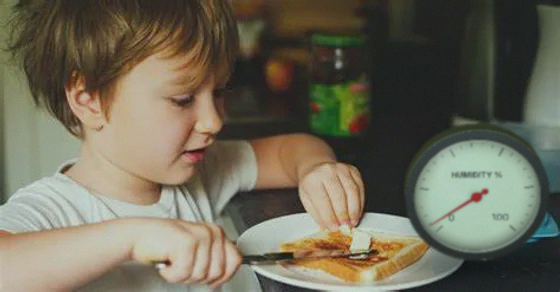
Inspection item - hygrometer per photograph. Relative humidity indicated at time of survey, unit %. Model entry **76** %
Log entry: **4** %
